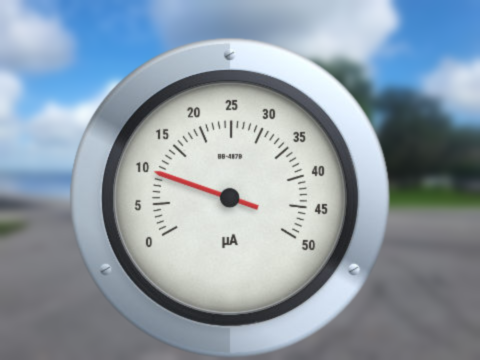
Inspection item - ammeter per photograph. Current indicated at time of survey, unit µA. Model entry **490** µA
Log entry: **10** µA
